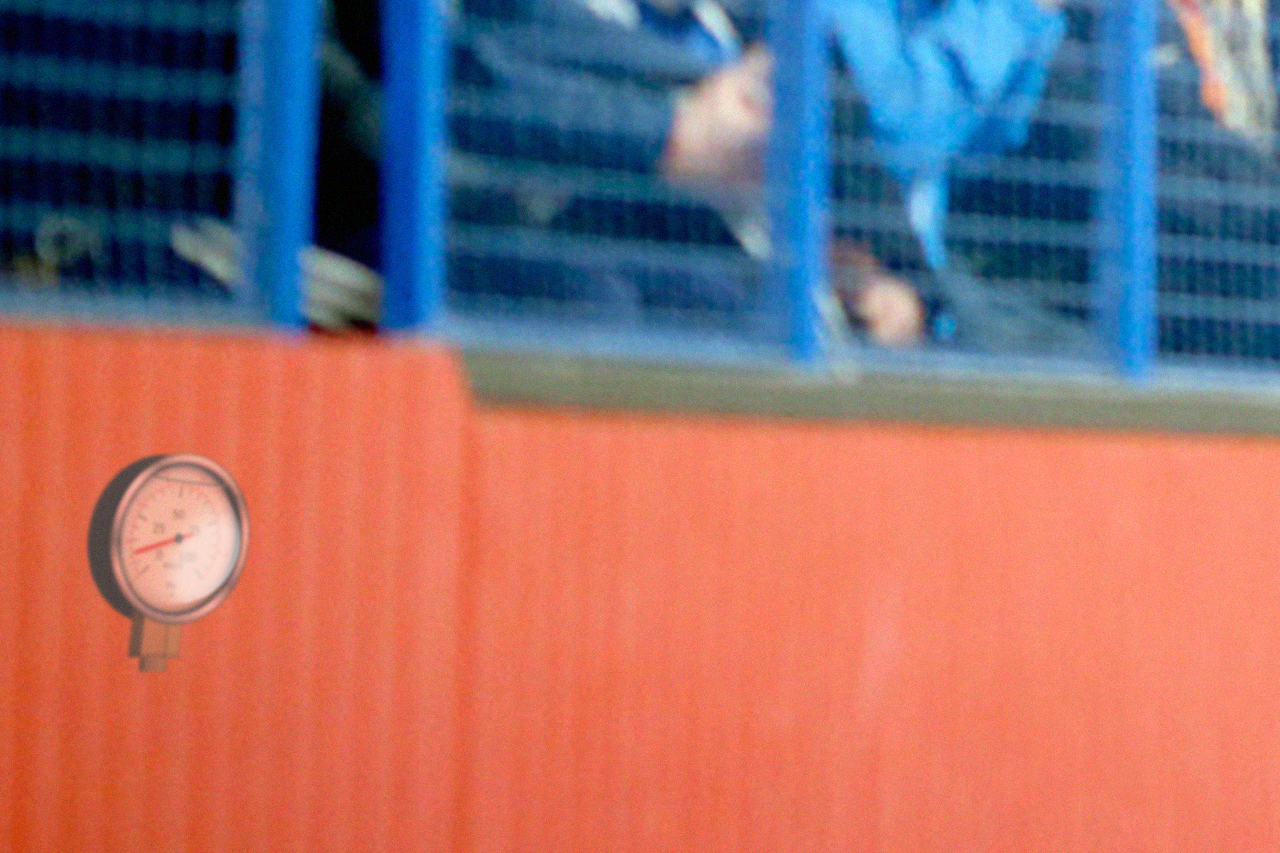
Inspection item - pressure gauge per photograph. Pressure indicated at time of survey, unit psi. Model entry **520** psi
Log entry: **10** psi
